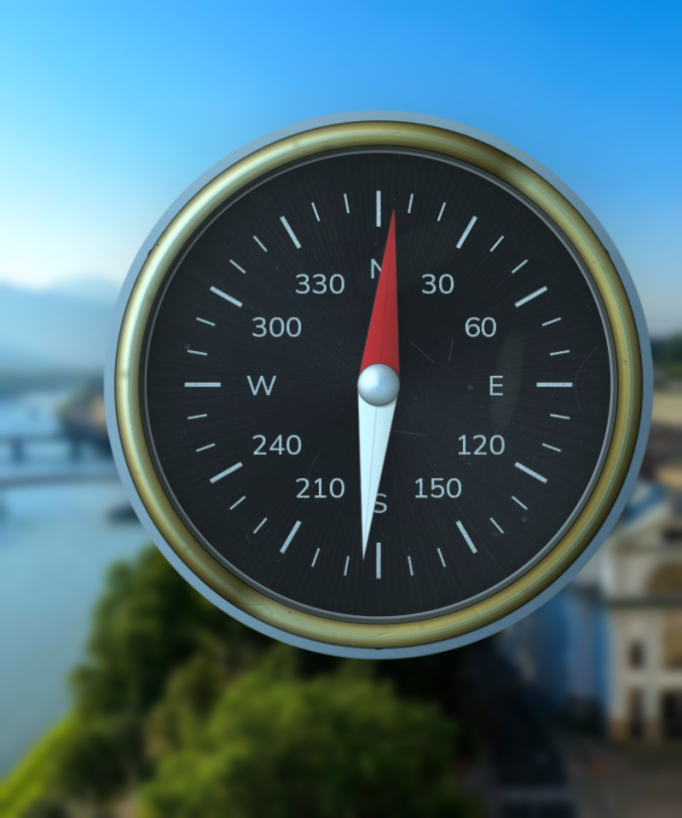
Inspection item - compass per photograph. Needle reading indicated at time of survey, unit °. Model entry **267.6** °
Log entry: **5** °
